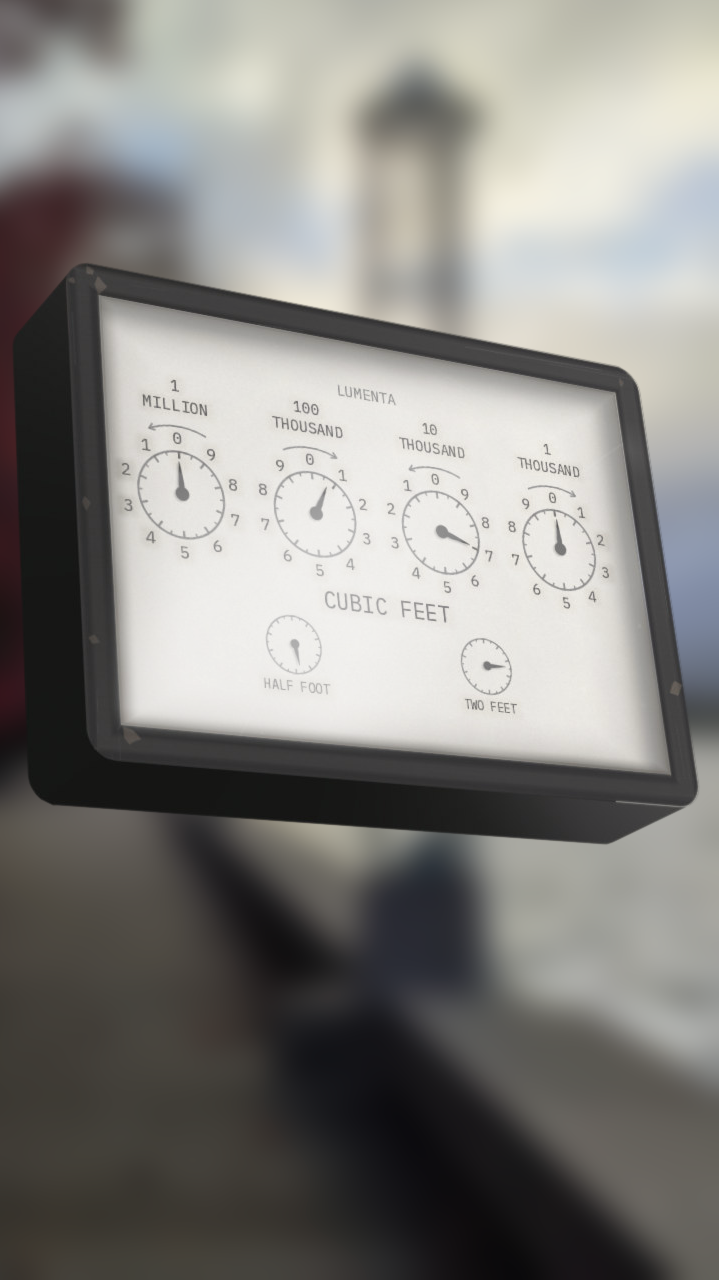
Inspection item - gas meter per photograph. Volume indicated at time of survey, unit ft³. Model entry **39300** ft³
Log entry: **7000** ft³
